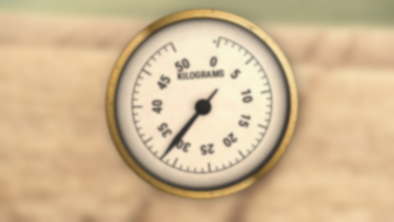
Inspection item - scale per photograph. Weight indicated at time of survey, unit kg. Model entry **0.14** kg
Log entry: **32** kg
